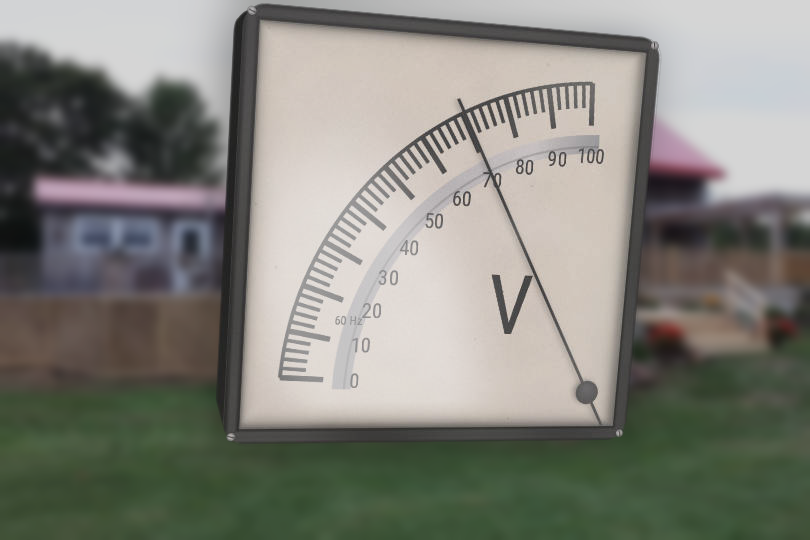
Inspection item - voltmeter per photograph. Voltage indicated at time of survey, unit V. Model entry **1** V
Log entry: **70** V
